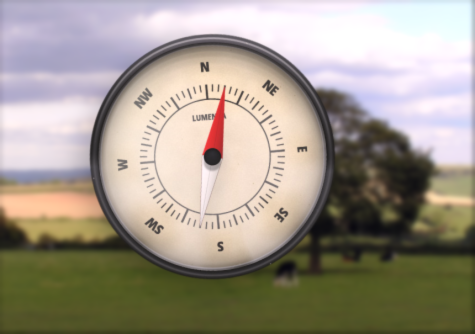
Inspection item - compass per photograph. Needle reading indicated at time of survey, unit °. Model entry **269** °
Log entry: **15** °
